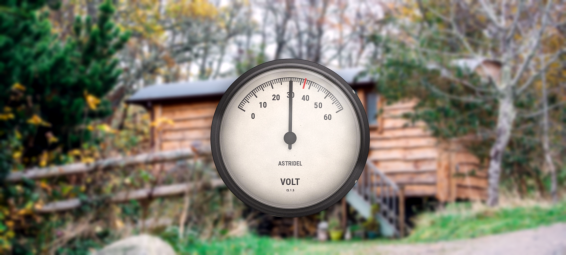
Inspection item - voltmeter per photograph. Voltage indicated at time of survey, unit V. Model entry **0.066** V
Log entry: **30** V
